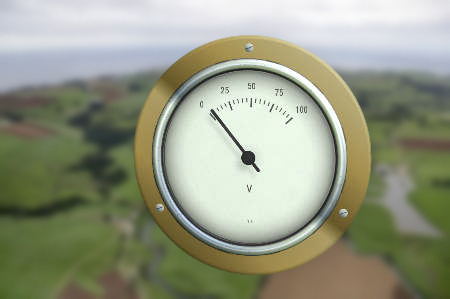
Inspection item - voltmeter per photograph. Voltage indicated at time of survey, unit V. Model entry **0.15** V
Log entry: **5** V
